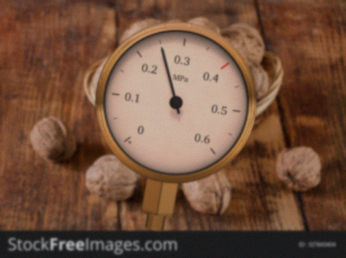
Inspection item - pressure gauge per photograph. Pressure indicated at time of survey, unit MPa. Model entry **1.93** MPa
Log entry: **0.25** MPa
